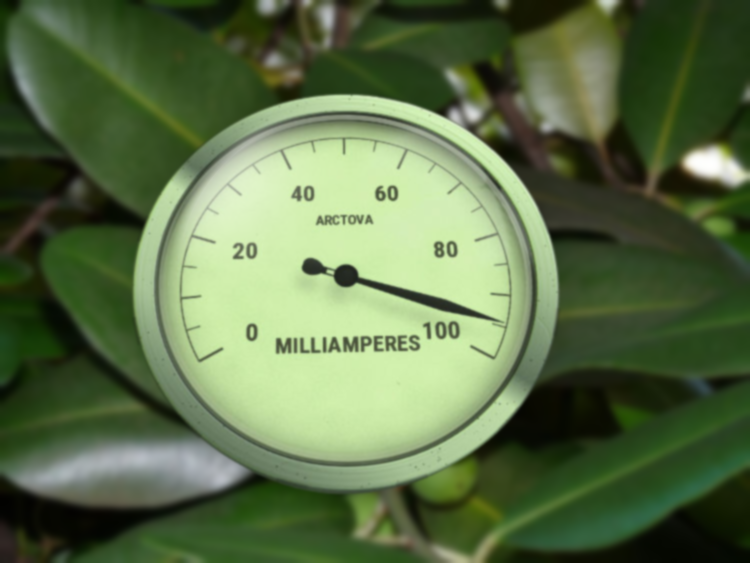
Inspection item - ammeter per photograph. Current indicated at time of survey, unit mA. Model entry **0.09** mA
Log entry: **95** mA
